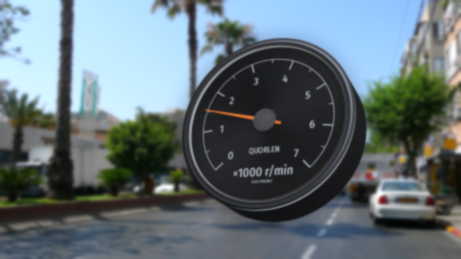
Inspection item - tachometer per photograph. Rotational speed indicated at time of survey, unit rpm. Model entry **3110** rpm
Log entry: **1500** rpm
